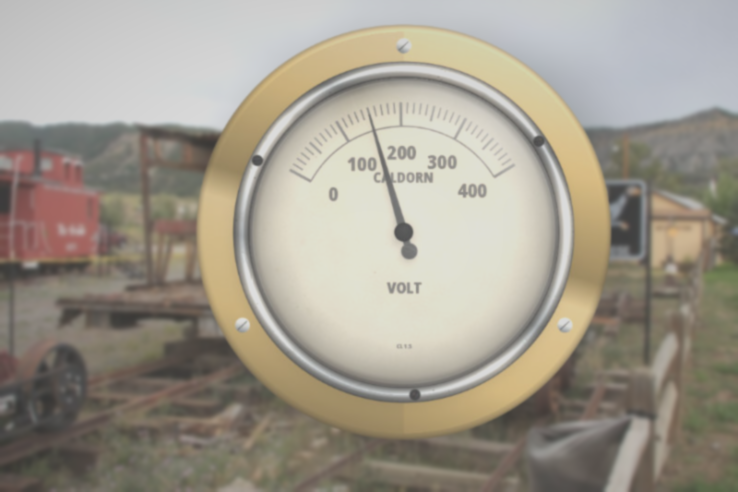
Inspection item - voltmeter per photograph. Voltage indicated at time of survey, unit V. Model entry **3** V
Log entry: **150** V
